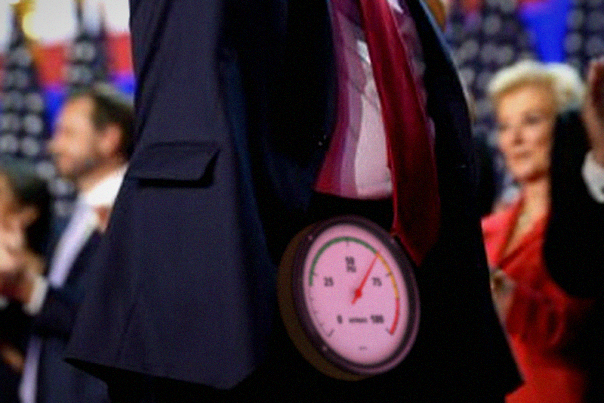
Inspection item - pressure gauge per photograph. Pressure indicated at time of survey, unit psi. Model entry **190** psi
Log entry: **65** psi
